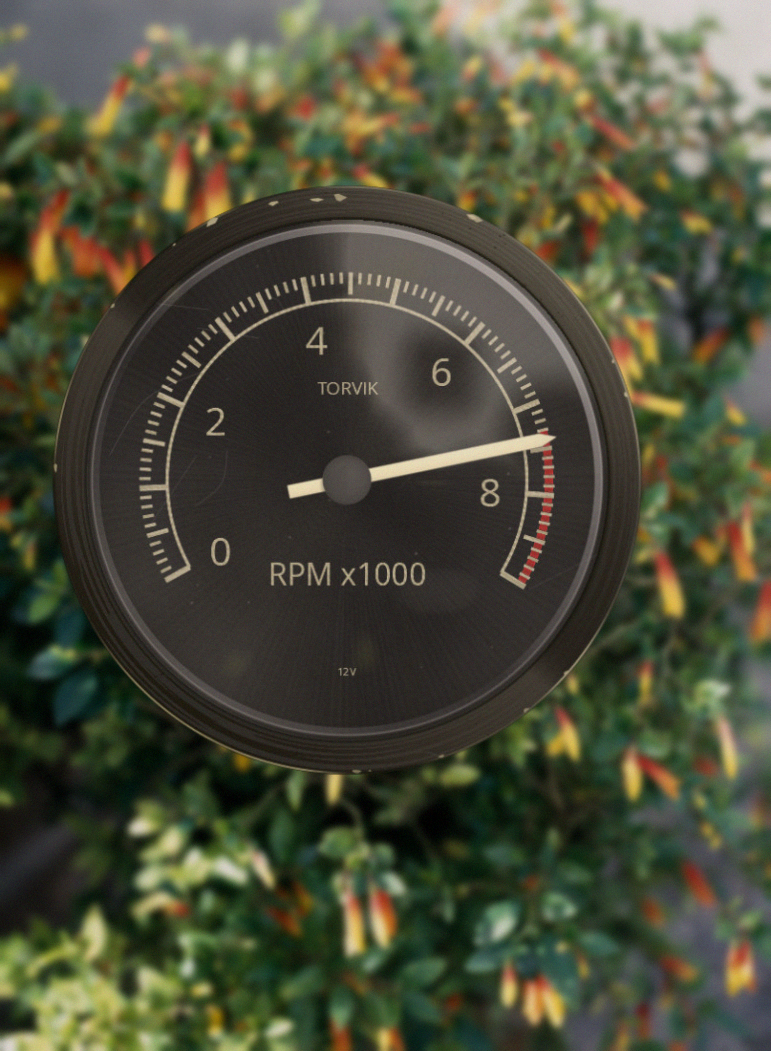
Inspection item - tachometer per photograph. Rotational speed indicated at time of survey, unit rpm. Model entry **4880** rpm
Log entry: **7400** rpm
